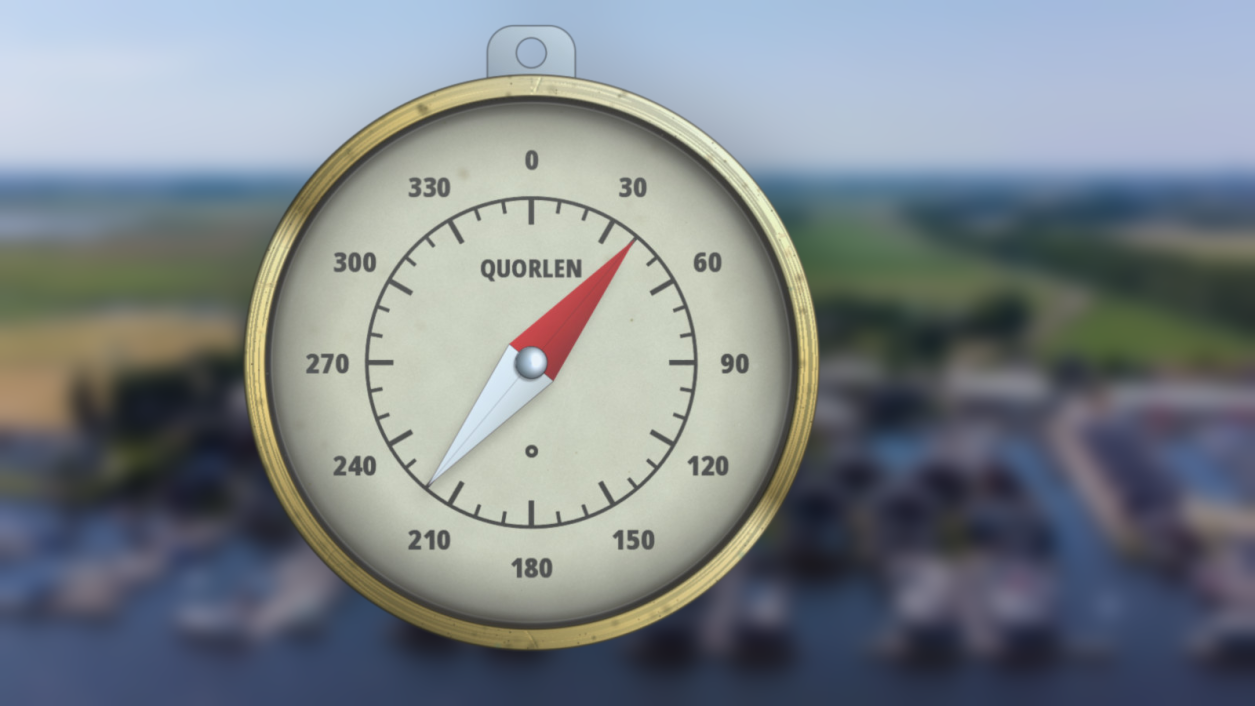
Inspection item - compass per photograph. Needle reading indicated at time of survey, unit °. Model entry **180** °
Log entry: **40** °
